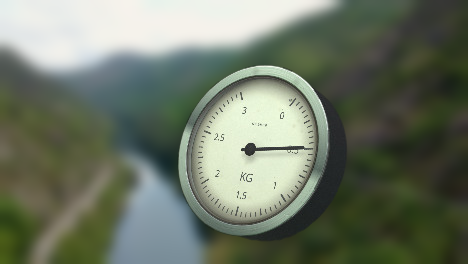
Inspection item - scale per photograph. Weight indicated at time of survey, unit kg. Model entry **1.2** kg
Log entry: **0.5** kg
